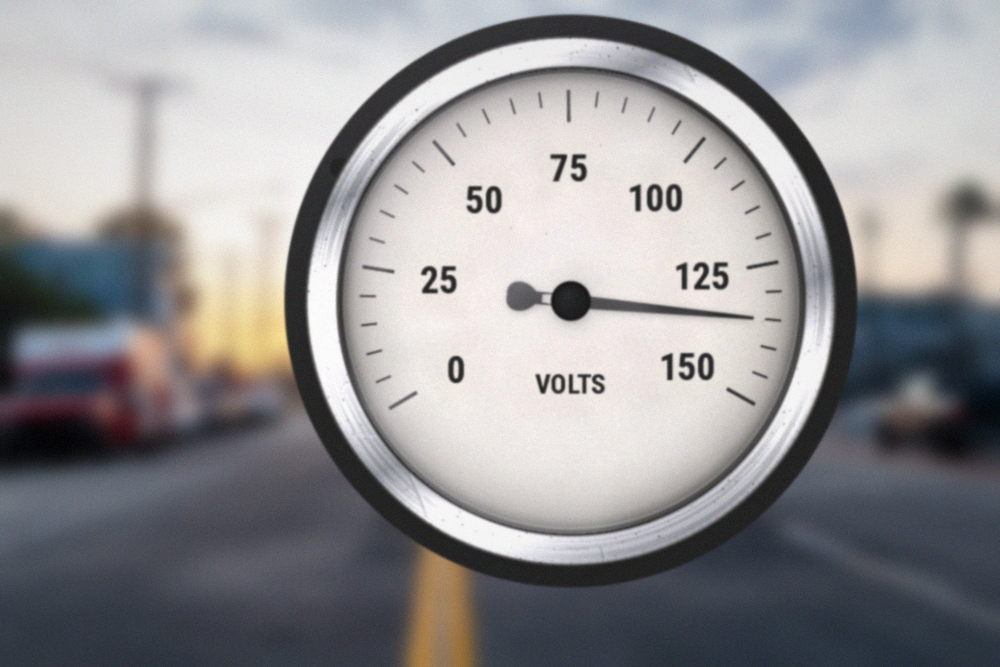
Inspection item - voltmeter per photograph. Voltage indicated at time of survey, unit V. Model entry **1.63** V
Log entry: **135** V
